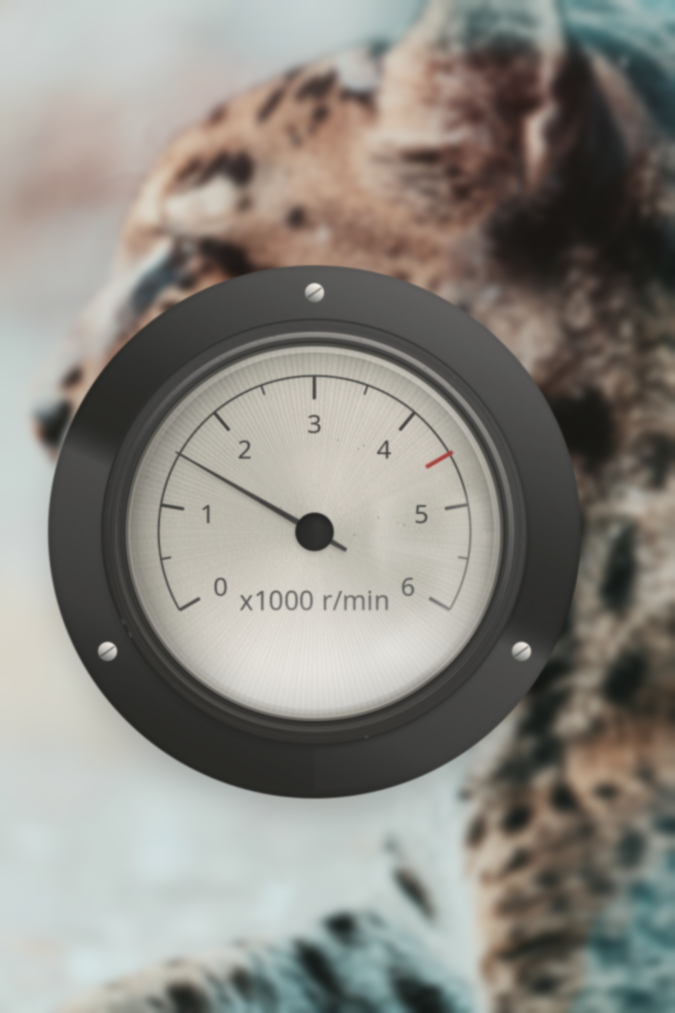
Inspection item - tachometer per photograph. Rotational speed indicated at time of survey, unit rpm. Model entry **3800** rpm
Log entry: **1500** rpm
